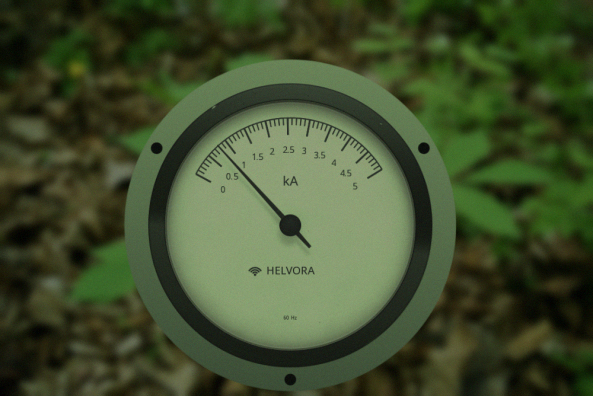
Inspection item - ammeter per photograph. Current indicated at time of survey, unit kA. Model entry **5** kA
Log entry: **0.8** kA
